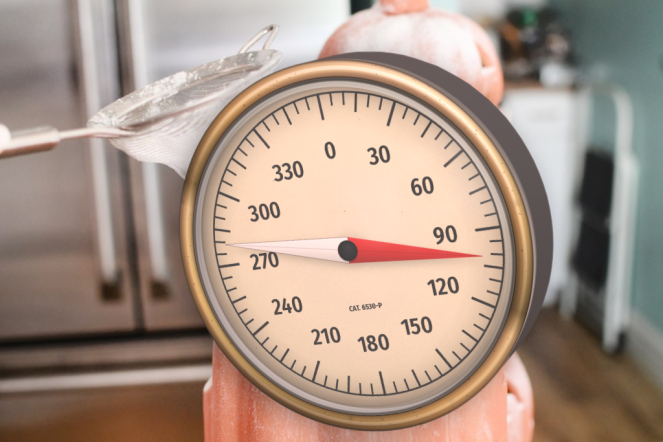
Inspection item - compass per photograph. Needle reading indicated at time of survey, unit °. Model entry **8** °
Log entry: **100** °
